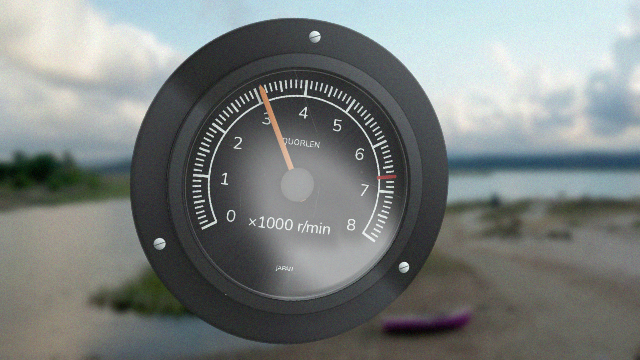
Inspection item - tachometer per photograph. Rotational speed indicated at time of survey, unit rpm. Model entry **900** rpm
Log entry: **3100** rpm
